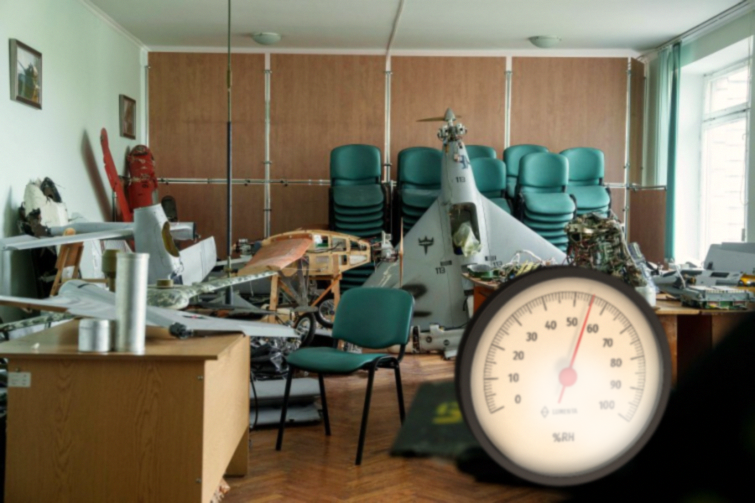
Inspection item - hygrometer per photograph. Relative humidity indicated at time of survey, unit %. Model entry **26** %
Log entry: **55** %
